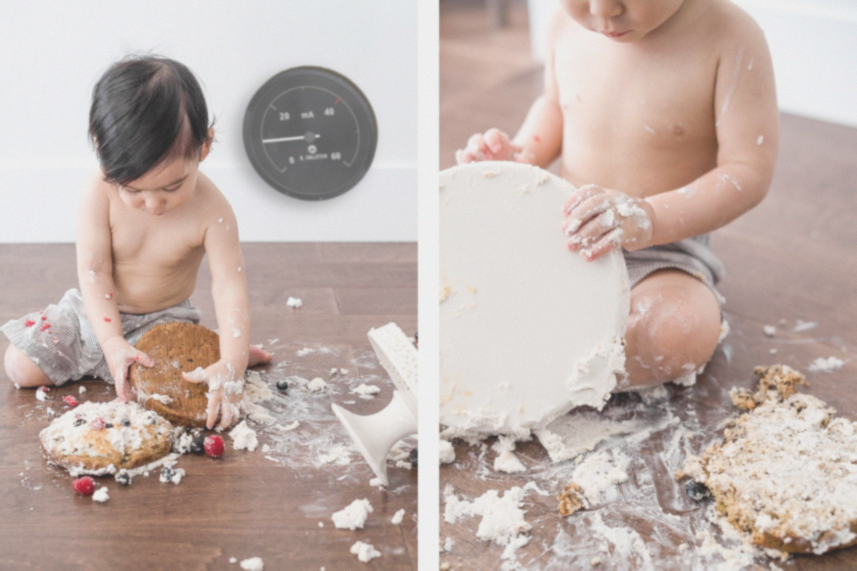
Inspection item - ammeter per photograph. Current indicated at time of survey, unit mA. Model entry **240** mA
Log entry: **10** mA
